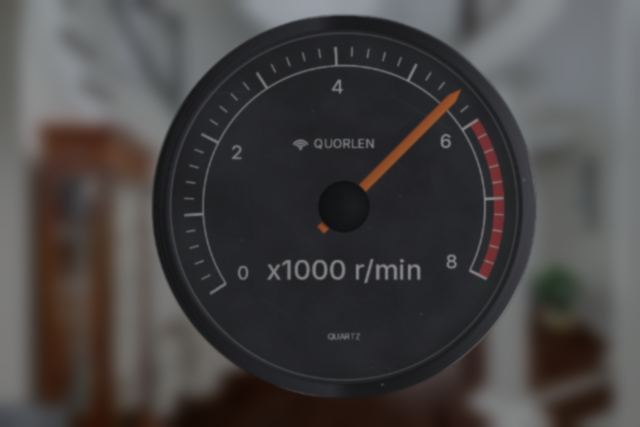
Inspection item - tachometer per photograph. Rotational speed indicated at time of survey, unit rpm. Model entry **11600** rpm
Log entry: **5600** rpm
